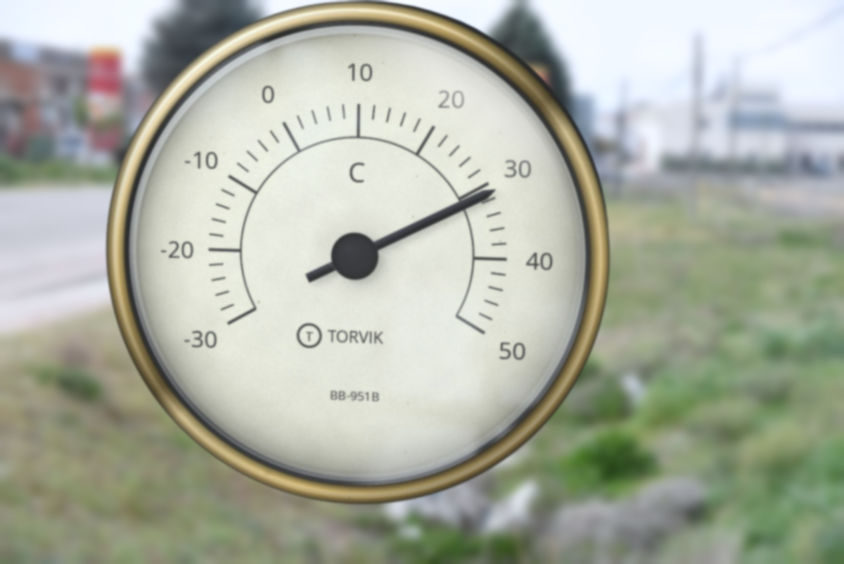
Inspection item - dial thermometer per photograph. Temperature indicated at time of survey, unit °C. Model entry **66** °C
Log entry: **31** °C
